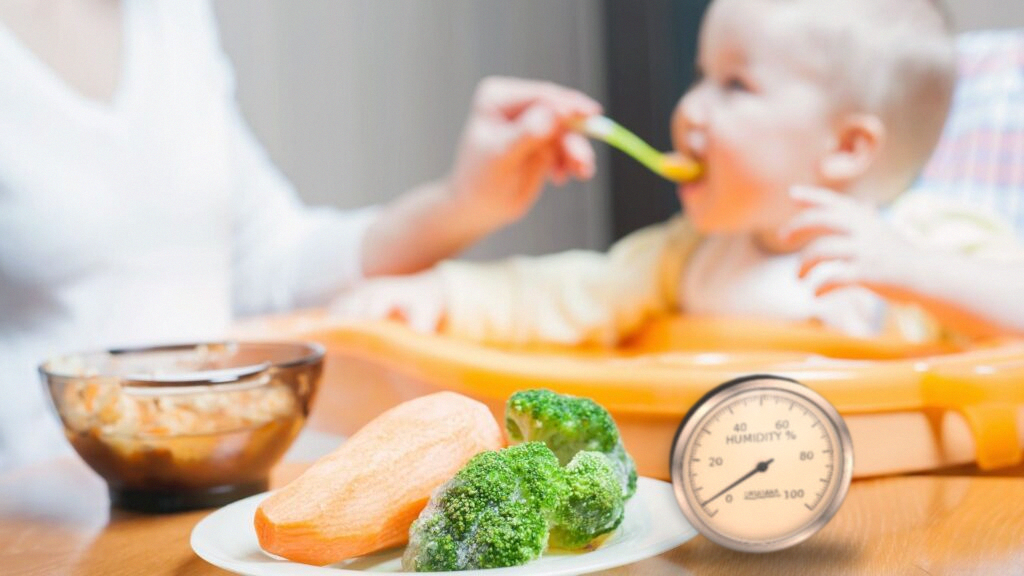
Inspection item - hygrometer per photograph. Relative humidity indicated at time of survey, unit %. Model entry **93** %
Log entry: **5** %
